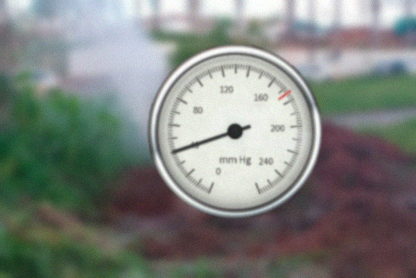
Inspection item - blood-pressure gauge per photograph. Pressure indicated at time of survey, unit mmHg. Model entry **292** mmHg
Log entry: **40** mmHg
